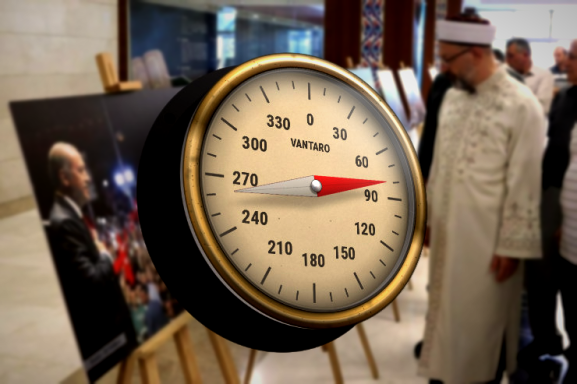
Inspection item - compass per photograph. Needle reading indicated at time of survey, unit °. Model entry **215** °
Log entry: **80** °
